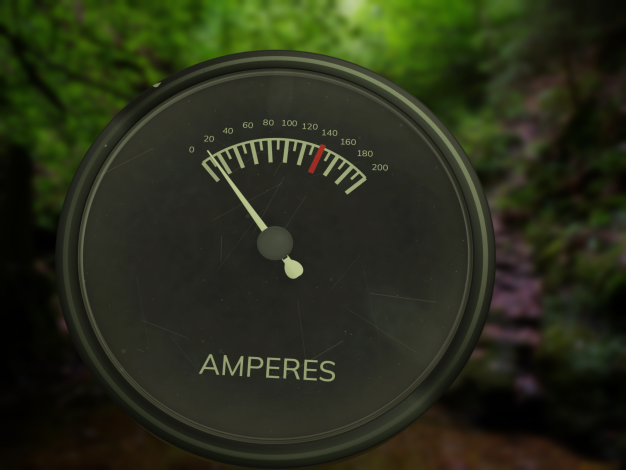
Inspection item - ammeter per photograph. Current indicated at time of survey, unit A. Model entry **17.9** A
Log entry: **10** A
